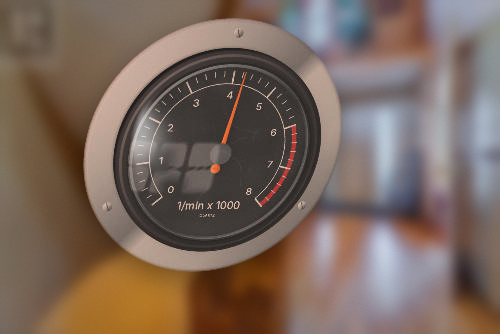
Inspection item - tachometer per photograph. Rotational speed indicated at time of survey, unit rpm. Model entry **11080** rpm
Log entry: **4200** rpm
